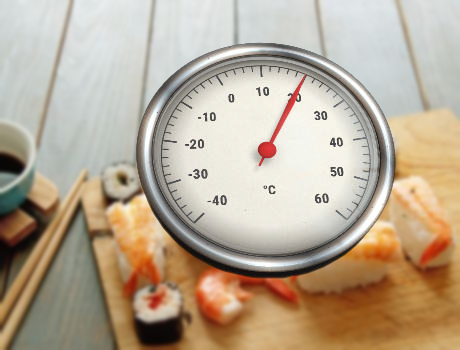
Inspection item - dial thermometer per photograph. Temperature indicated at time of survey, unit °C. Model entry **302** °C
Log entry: **20** °C
